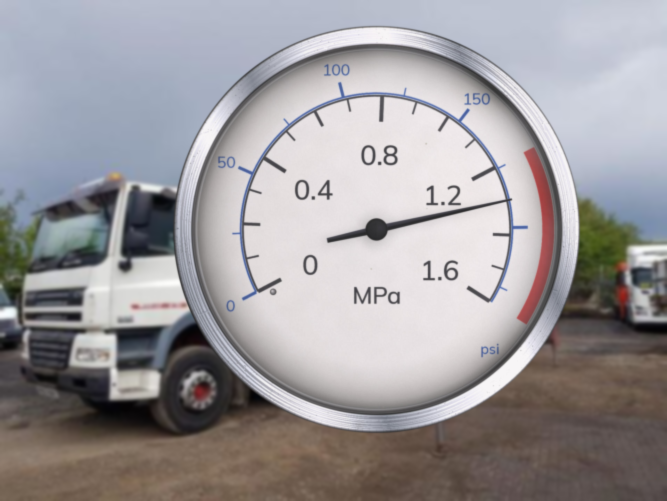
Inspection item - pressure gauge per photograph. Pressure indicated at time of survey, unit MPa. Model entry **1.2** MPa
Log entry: **1.3** MPa
